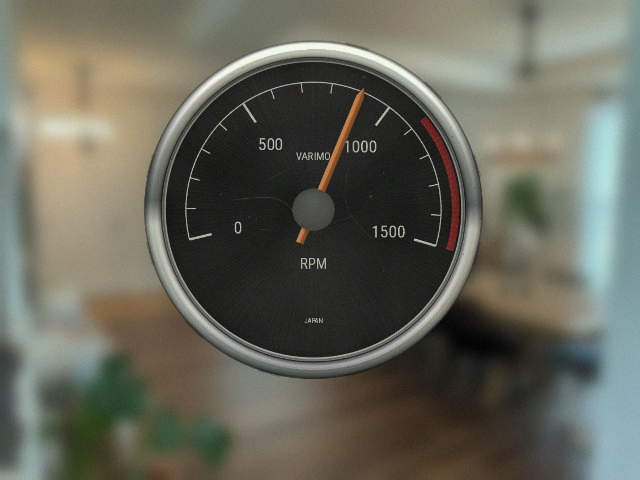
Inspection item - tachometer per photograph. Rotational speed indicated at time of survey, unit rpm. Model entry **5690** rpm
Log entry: **900** rpm
